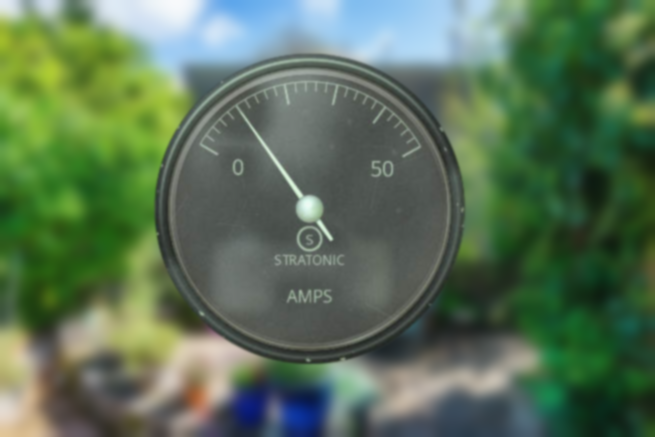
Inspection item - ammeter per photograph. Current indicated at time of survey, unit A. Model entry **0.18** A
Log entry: **10** A
